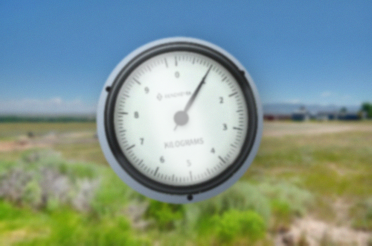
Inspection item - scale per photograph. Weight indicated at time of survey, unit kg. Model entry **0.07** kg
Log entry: **1** kg
